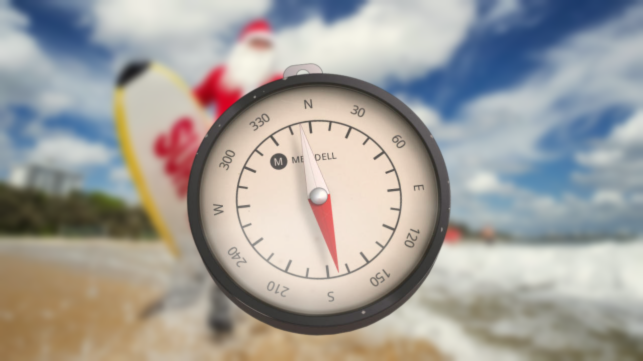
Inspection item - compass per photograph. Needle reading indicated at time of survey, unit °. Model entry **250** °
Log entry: **172.5** °
